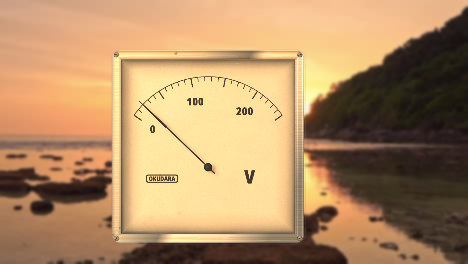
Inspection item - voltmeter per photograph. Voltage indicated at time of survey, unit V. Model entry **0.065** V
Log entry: **20** V
